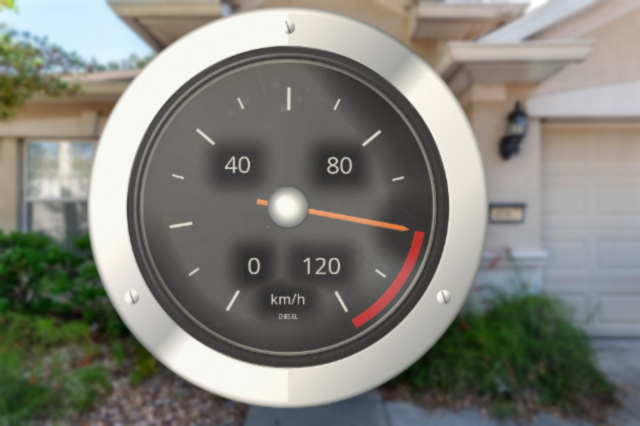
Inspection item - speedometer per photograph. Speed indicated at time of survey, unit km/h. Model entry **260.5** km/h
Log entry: **100** km/h
